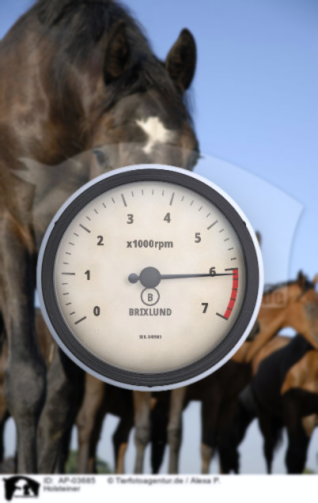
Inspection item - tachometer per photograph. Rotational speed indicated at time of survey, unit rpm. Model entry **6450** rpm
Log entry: **6100** rpm
